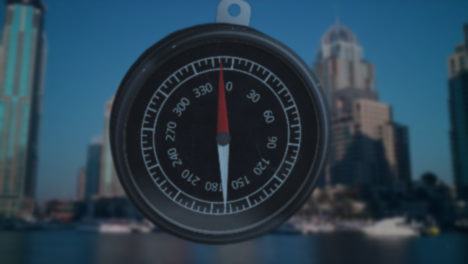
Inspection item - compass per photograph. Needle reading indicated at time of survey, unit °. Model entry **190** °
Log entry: **350** °
